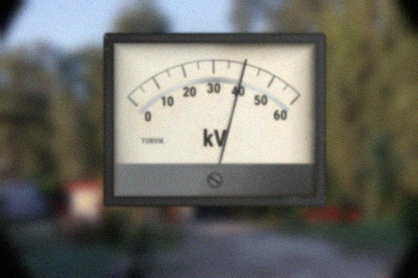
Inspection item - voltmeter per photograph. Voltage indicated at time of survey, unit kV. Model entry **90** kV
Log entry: **40** kV
